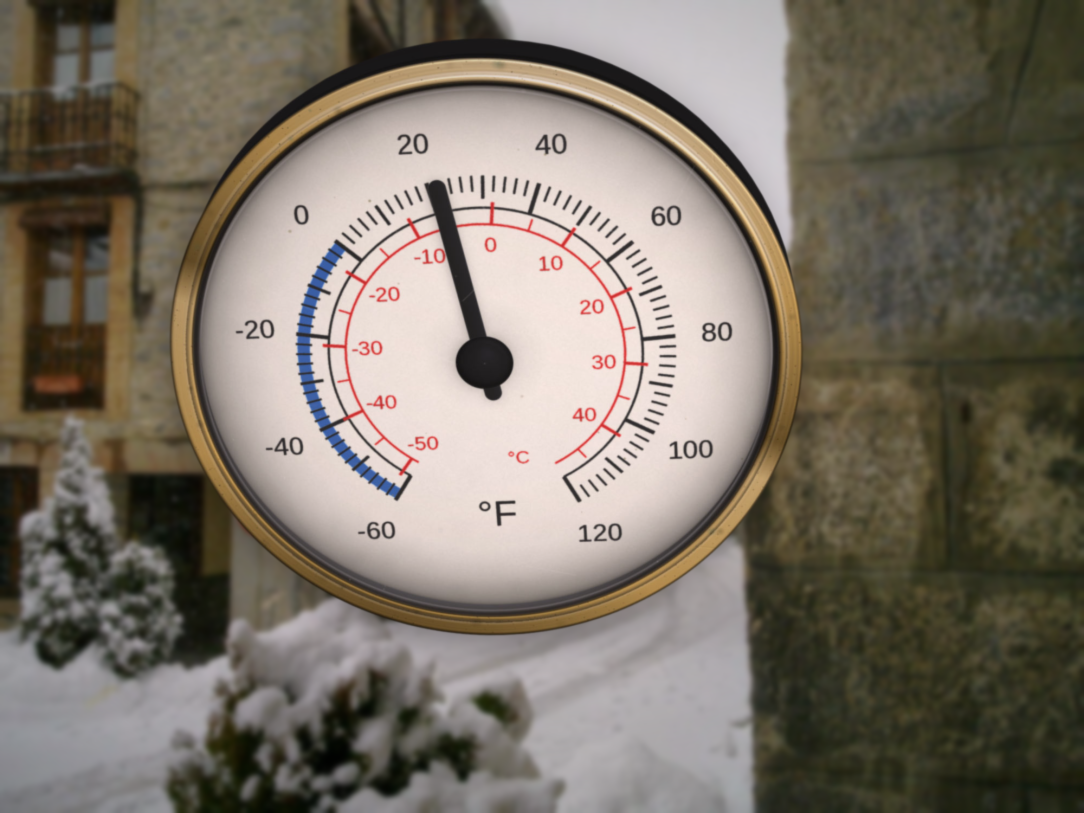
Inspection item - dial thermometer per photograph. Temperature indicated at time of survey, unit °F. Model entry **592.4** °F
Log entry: **22** °F
